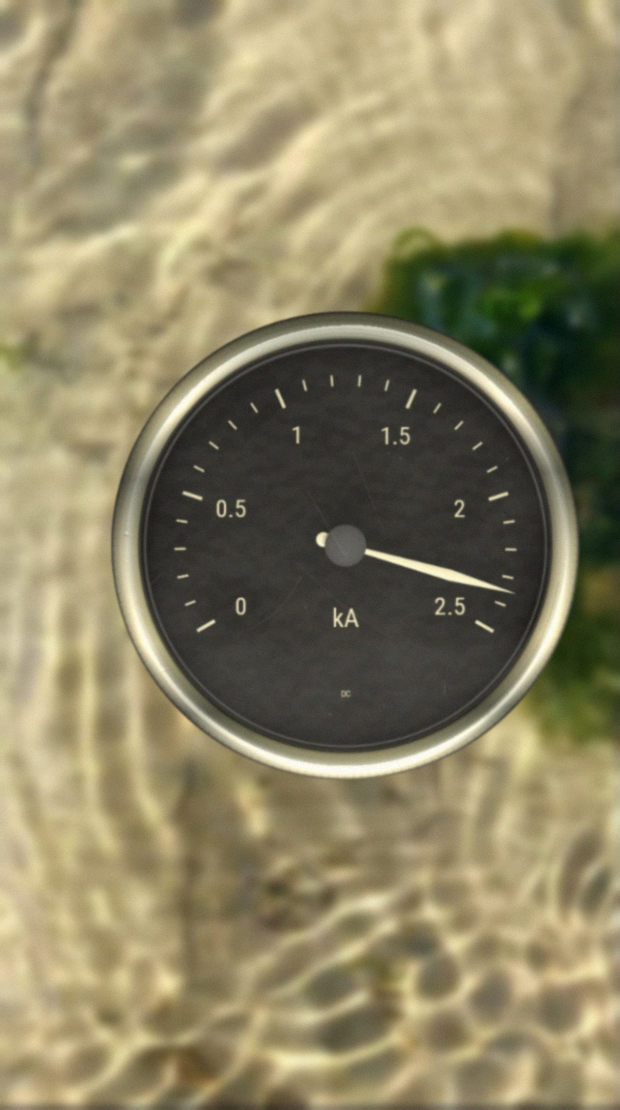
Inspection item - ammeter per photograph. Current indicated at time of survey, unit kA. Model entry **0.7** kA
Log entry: **2.35** kA
